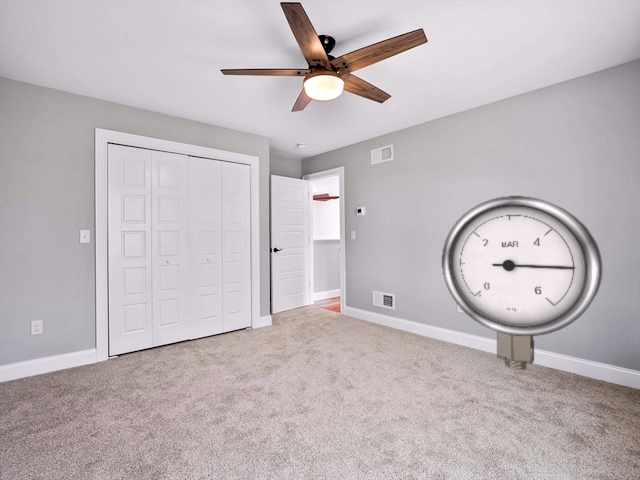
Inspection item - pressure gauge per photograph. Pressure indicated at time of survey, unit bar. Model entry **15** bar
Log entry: **5** bar
